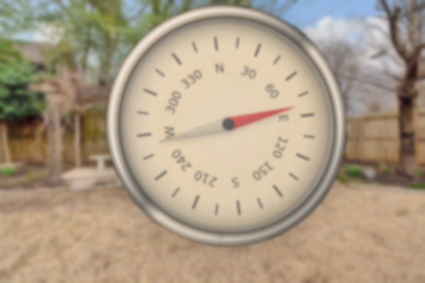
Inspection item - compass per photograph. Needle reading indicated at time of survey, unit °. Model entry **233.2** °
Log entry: **82.5** °
